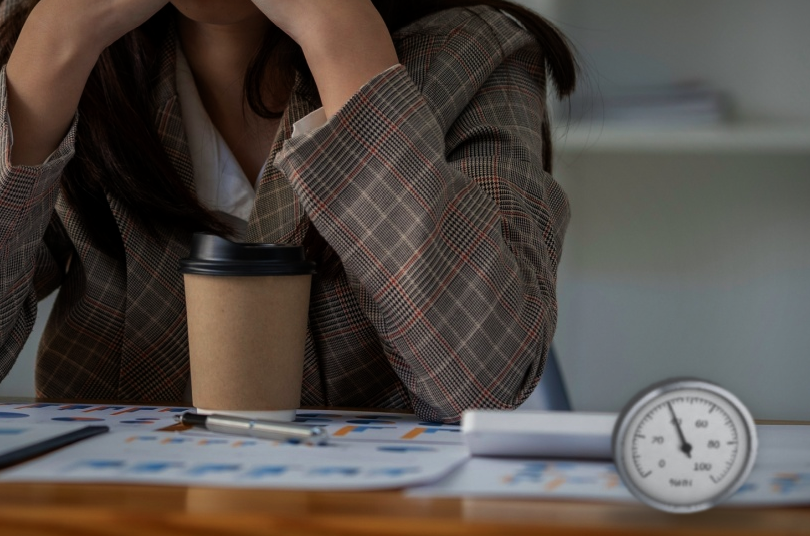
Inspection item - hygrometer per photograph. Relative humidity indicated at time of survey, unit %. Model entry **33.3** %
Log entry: **40** %
